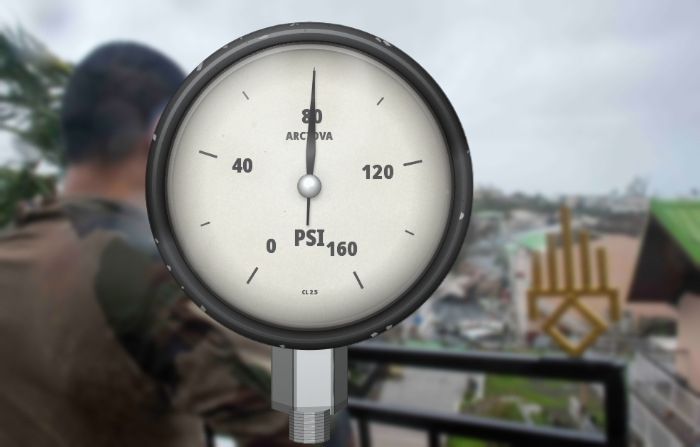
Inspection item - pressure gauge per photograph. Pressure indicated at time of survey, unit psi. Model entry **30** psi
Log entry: **80** psi
